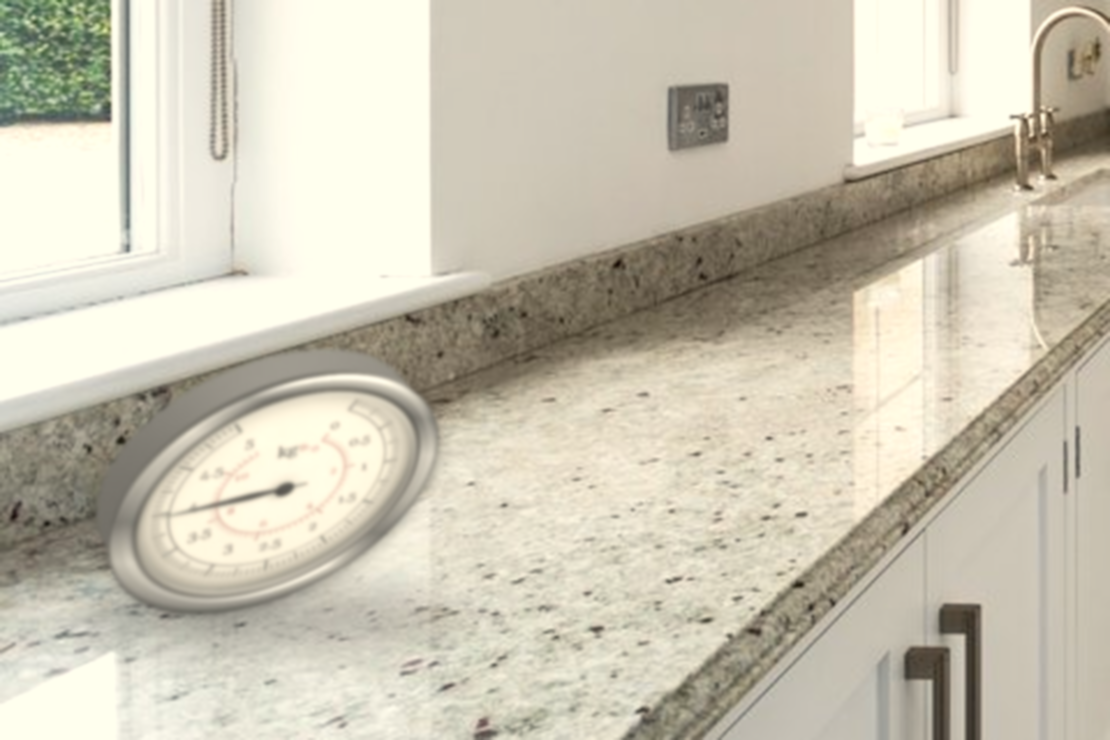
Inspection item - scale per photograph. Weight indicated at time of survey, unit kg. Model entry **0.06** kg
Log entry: **4** kg
